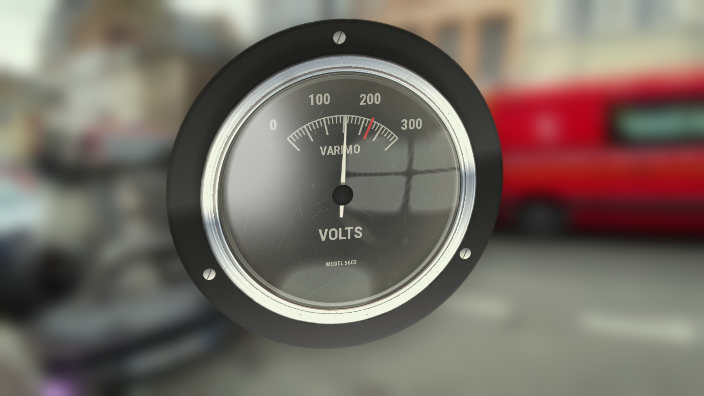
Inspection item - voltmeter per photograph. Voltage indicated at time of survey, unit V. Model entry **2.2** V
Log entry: **150** V
